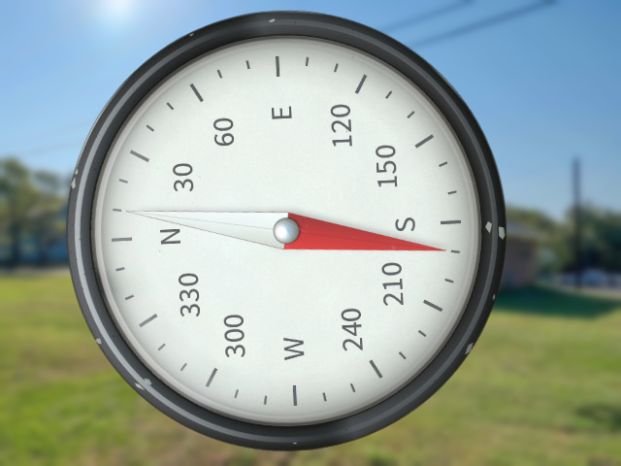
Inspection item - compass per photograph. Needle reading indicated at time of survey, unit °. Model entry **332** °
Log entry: **190** °
